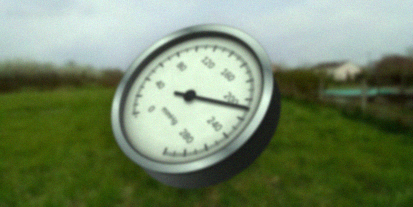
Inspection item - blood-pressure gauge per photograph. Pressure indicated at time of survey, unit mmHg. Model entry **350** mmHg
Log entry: **210** mmHg
